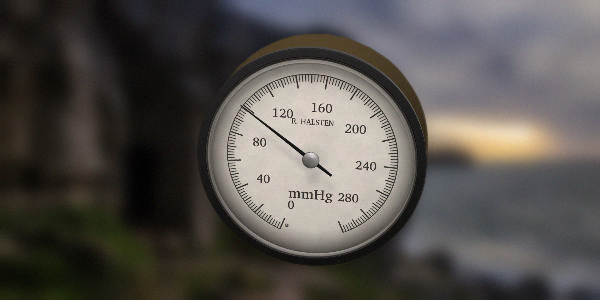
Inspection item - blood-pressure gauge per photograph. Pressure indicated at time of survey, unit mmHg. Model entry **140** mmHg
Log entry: **100** mmHg
